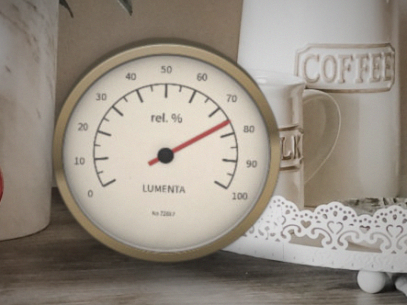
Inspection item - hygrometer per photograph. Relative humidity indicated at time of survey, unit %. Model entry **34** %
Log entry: **75** %
